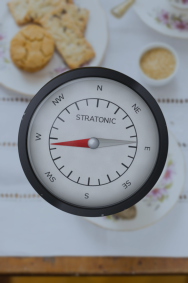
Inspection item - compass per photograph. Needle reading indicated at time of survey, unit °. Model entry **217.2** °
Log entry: **262.5** °
